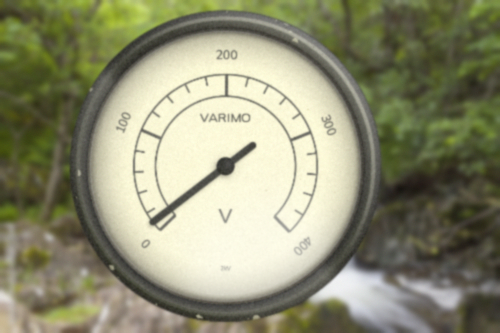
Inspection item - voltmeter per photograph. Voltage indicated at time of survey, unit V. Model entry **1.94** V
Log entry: **10** V
